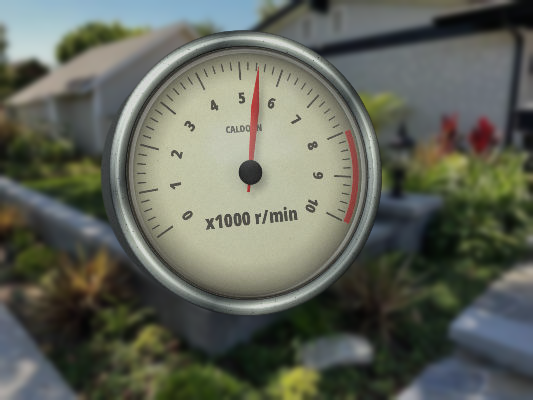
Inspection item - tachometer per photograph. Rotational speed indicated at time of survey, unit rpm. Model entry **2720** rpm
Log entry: **5400** rpm
